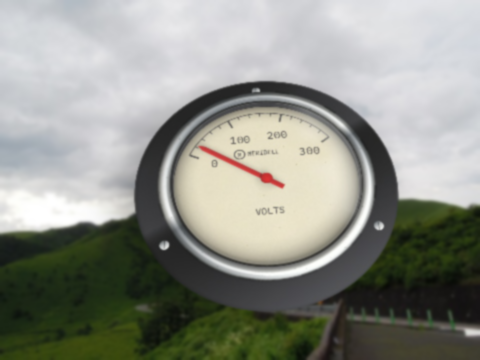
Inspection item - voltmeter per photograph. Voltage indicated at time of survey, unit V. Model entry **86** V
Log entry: **20** V
